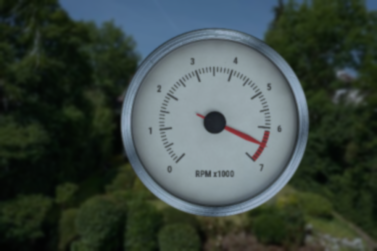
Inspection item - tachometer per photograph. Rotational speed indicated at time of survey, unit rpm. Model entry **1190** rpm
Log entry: **6500** rpm
